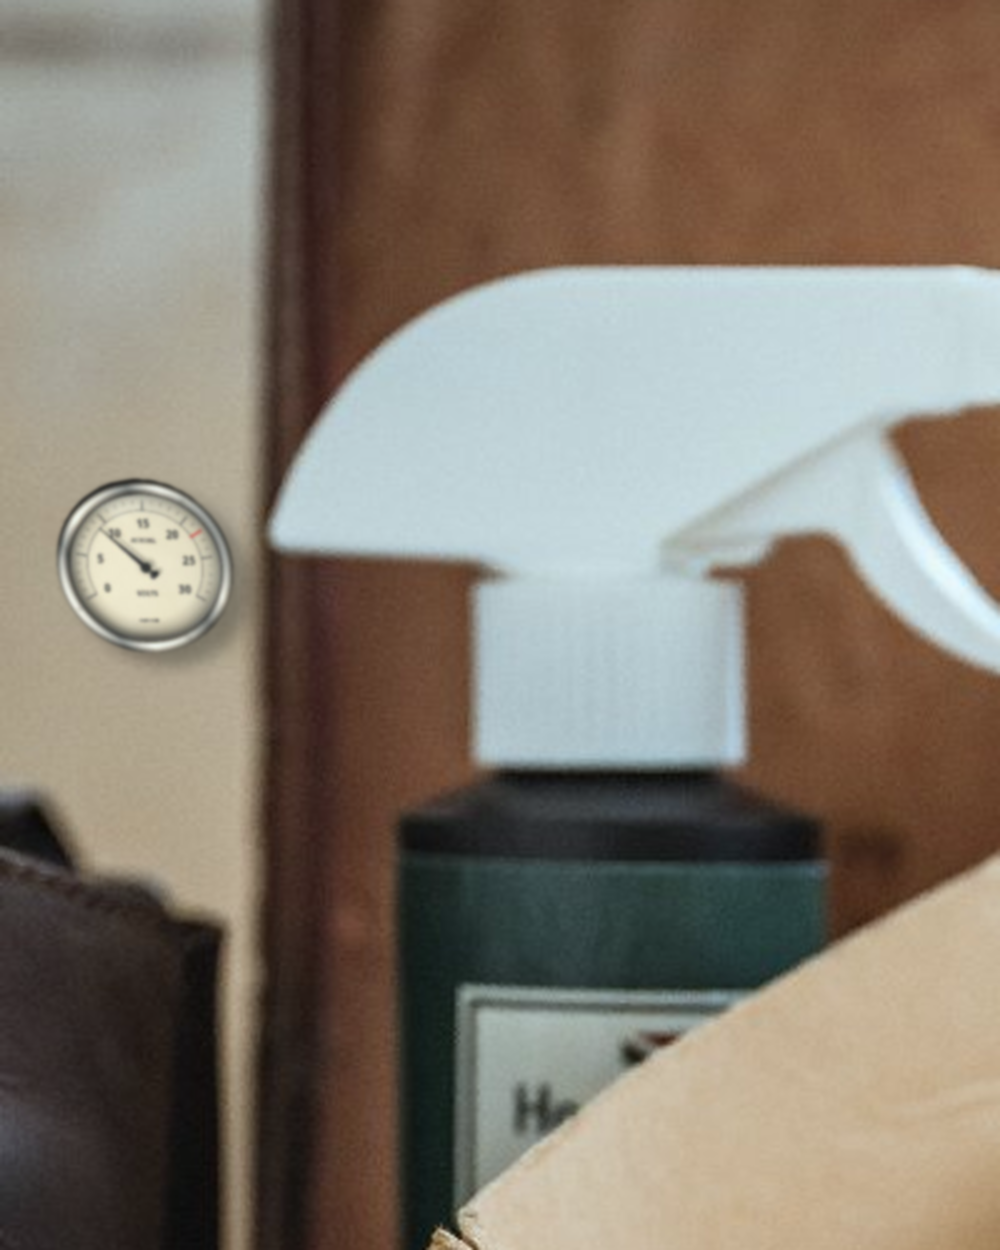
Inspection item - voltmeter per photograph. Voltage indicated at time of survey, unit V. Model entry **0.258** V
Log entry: **9** V
